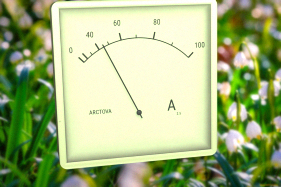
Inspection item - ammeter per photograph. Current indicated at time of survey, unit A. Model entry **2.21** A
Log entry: **45** A
